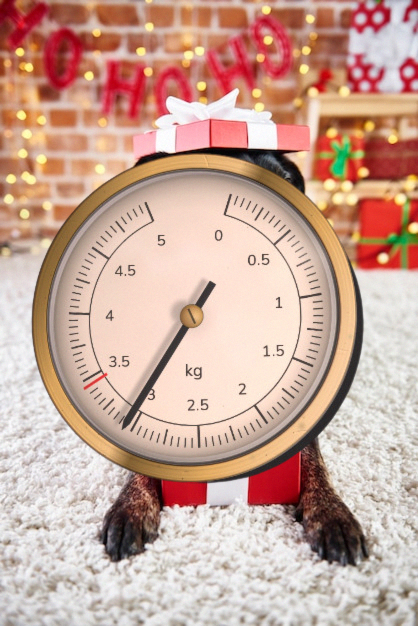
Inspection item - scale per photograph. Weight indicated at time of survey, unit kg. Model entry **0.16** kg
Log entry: **3.05** kg
